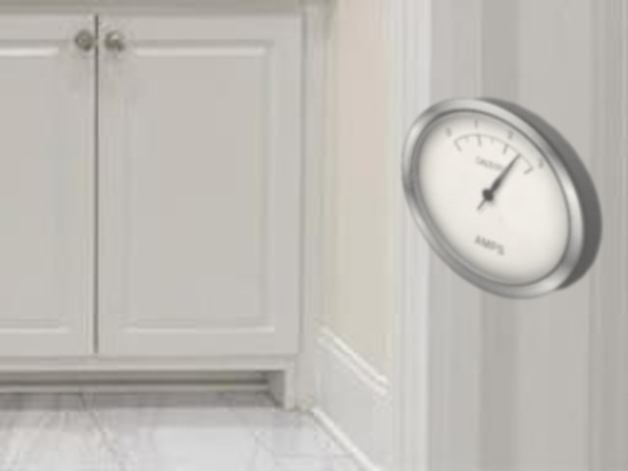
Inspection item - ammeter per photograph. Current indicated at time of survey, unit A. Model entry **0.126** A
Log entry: **2.5** A
